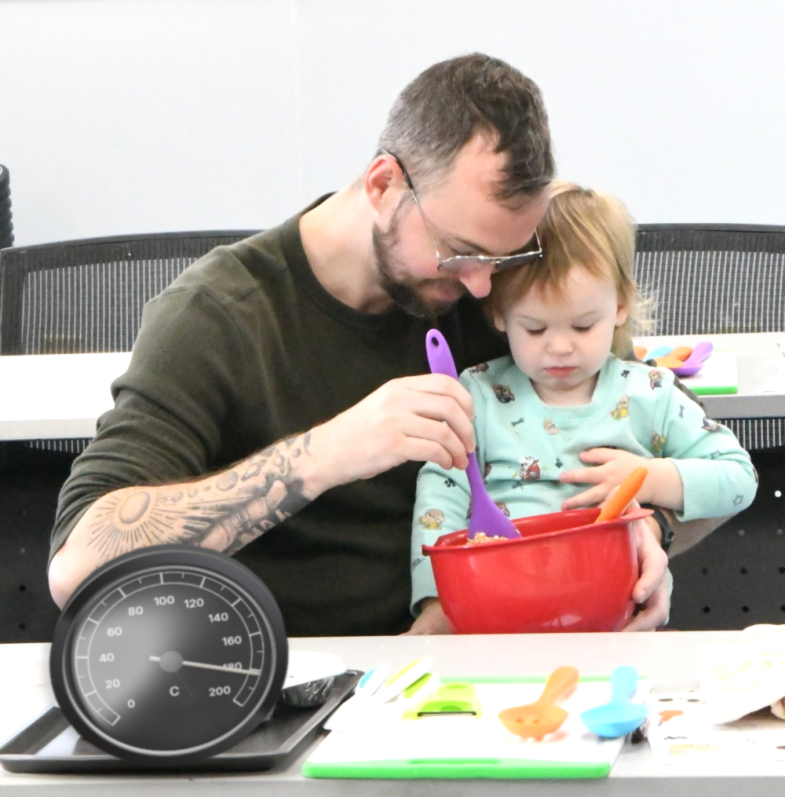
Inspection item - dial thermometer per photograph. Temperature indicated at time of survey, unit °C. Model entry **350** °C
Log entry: **180** °C
